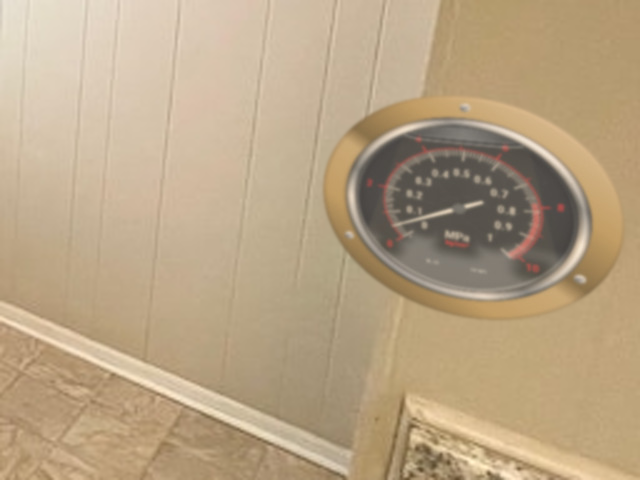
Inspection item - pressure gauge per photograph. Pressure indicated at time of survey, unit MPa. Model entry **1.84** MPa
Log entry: **0.05** MPa
